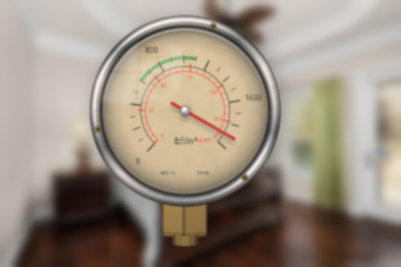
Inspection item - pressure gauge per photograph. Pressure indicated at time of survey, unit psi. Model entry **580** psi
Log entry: **1900** psi
